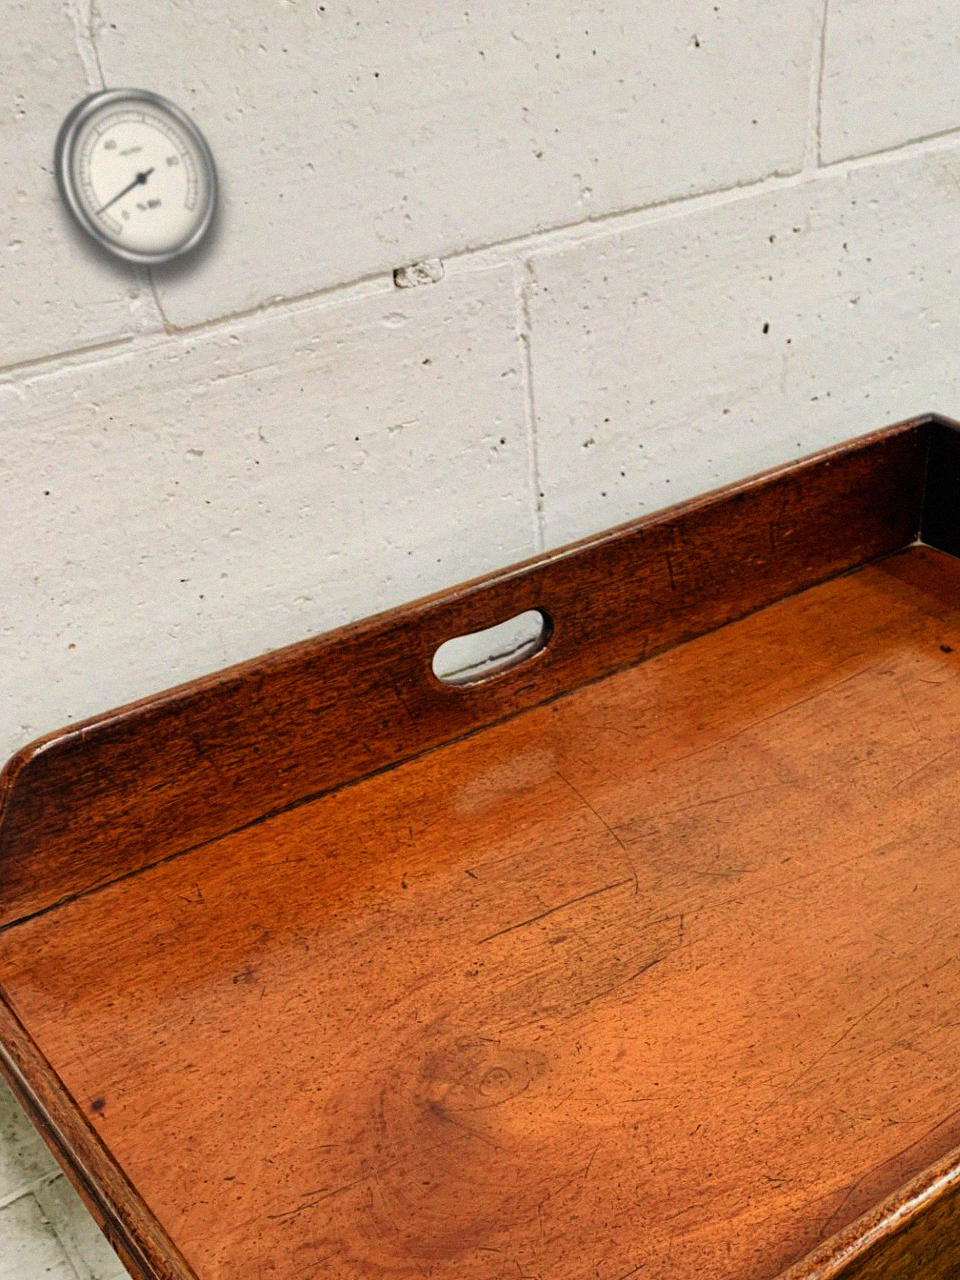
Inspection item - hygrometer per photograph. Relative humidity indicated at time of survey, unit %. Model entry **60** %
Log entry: **10** %
